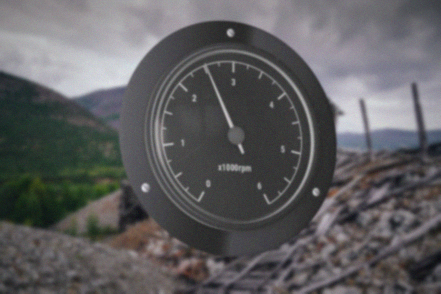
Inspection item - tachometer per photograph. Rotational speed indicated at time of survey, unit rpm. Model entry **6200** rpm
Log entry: **2500** rpm
